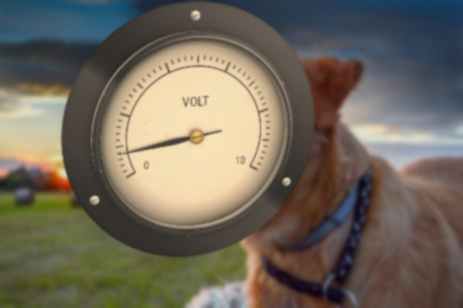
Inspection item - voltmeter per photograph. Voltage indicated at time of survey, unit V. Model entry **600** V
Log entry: **0.8** V
